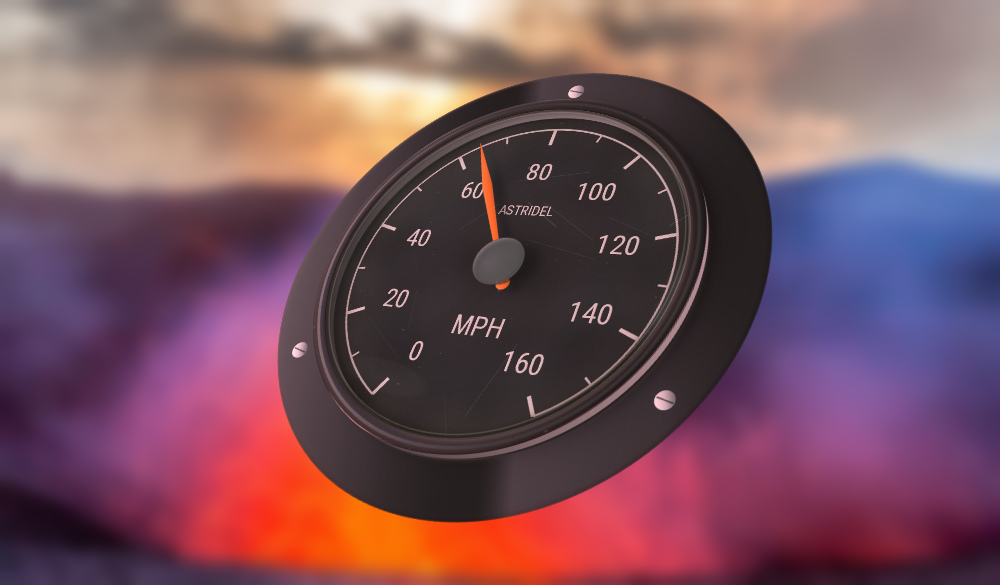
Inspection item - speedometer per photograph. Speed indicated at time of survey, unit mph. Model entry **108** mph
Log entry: **65** mph
